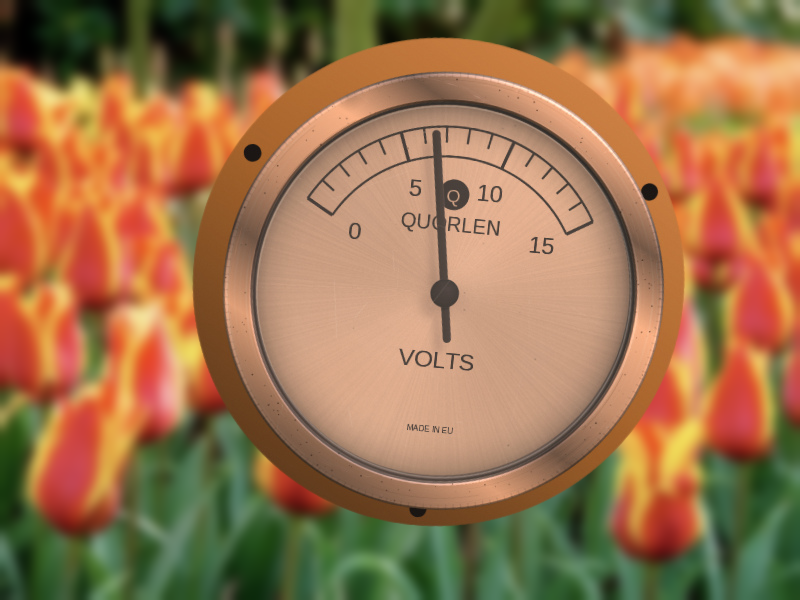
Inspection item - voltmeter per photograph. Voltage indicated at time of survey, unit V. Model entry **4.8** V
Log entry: **6.5** V
